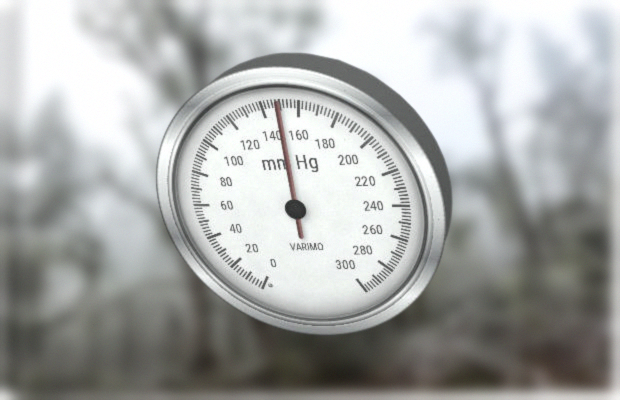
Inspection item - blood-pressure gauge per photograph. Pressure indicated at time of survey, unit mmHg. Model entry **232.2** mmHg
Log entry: **150** mmHg
